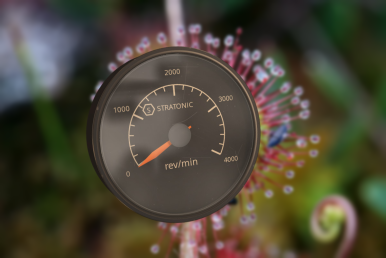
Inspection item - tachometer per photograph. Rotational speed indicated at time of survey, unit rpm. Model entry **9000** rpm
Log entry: **0** rpm
